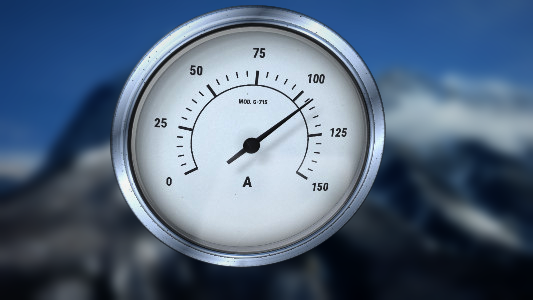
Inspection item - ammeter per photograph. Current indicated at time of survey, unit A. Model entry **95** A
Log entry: **105** A
